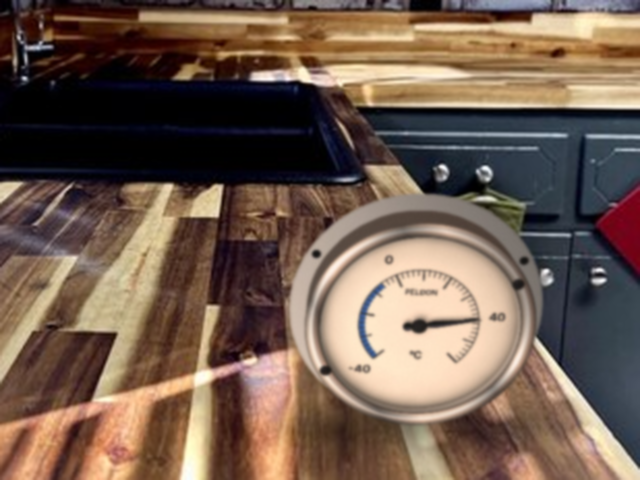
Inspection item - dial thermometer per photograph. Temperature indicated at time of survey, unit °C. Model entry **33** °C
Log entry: **40** °C
